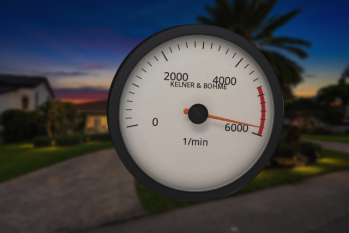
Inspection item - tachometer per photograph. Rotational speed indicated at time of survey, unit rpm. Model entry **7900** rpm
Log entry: **5800** rpm
